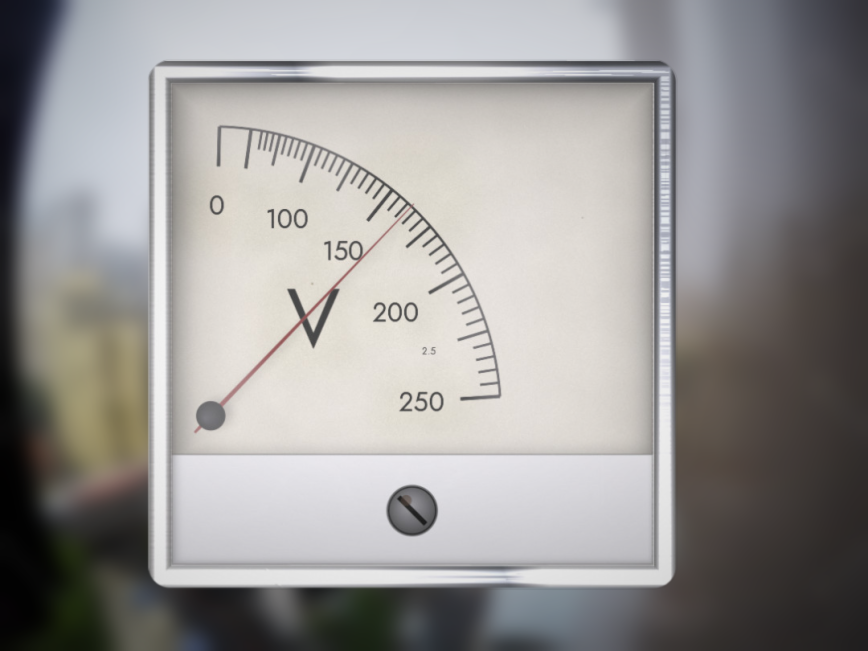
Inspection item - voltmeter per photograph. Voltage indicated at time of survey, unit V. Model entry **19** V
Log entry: **162.5** V
